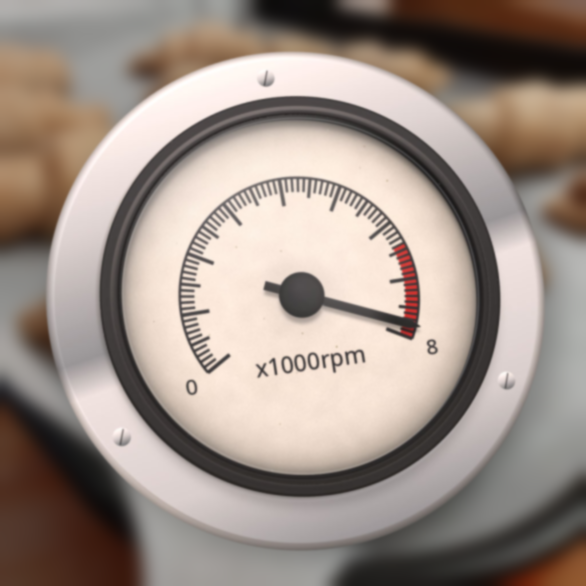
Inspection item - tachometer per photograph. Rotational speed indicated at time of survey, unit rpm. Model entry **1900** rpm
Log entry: **7800** rpm
